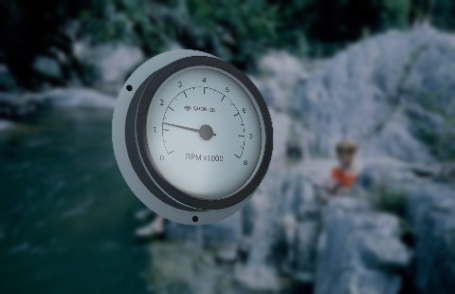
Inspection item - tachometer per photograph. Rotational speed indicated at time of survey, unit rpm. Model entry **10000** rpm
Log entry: **1250** rpm
